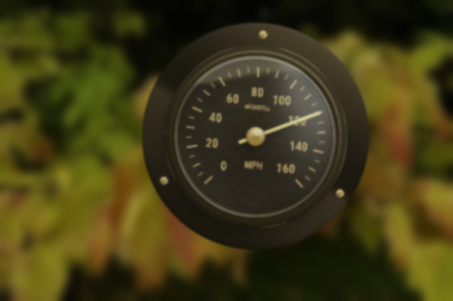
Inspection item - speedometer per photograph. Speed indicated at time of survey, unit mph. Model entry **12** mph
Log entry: **120** mph
